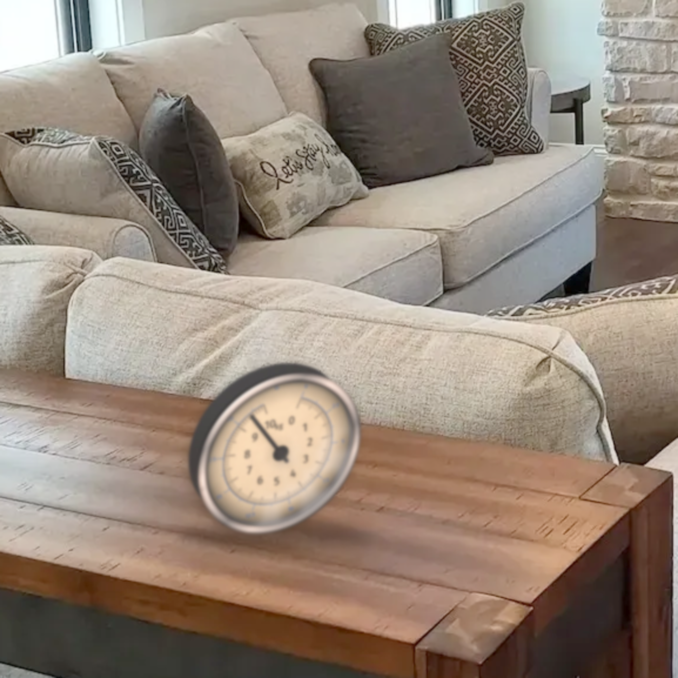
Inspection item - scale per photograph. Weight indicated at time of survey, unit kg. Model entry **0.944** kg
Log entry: **9.5** kg
